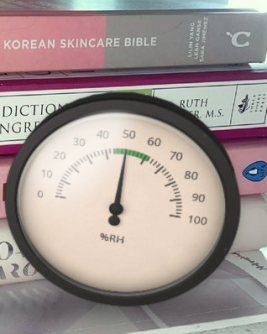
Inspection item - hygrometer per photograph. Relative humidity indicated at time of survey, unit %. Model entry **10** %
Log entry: **50** %
